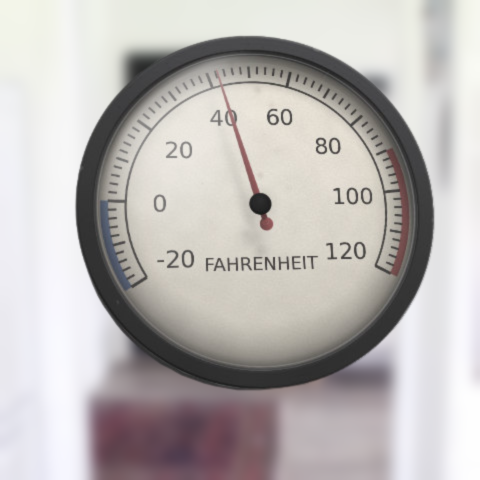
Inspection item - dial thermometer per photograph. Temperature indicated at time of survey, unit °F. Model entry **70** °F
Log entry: **42** °F
